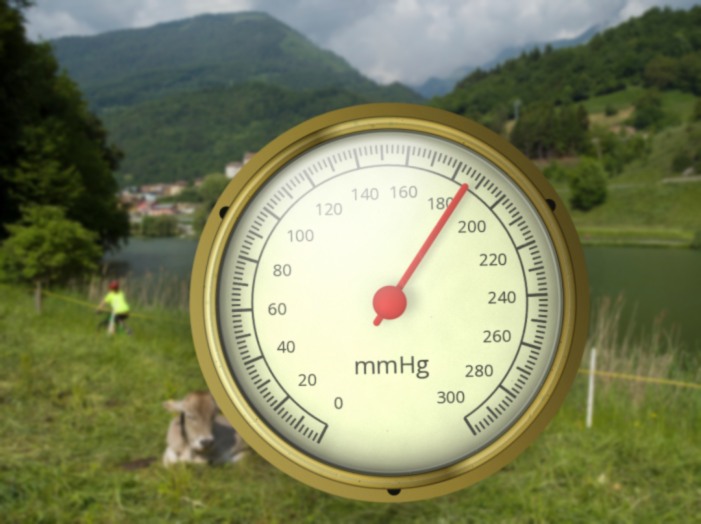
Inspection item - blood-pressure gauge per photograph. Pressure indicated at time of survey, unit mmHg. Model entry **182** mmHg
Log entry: **186** mmHg
